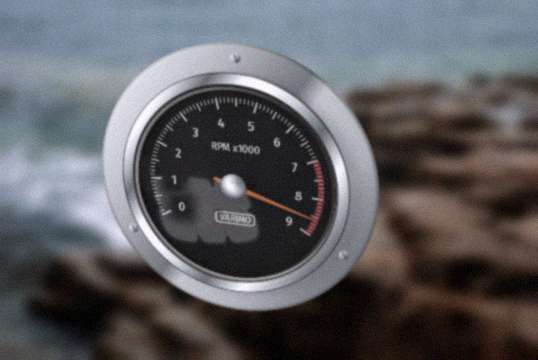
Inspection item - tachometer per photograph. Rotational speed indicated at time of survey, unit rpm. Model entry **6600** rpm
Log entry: **8500** rpm
